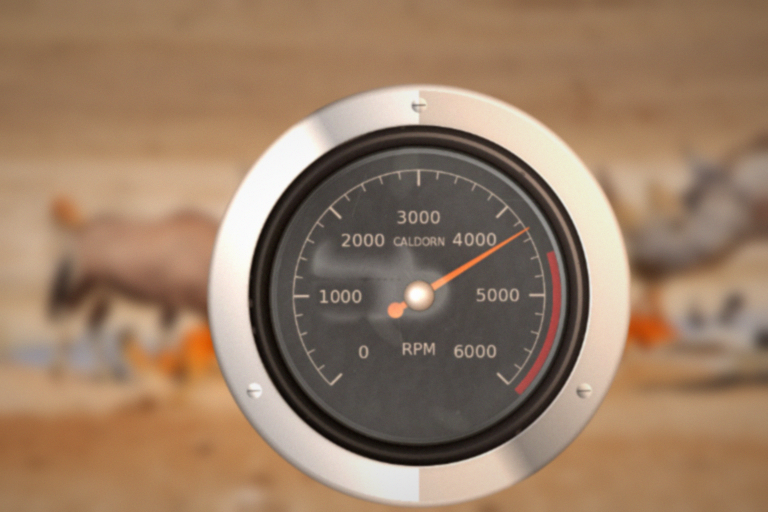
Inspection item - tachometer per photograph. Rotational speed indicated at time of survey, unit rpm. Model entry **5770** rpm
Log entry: **4300** rpm
